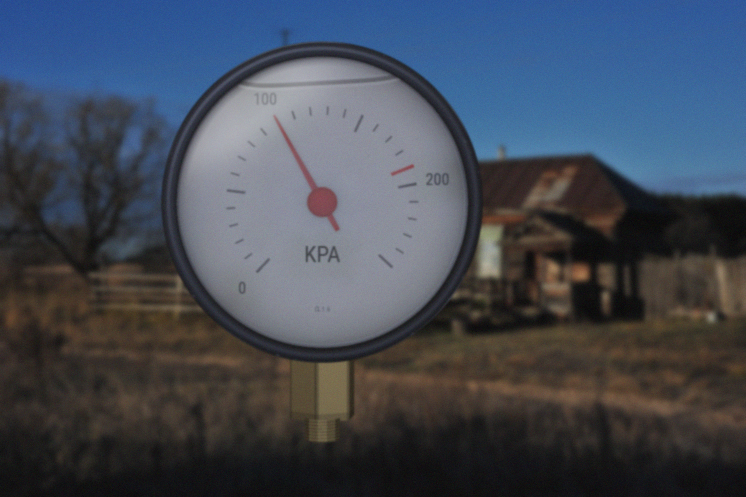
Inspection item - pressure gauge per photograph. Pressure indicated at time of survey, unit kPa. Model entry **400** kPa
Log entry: **100** kPa
